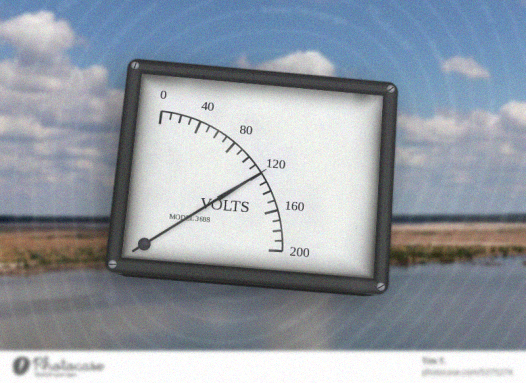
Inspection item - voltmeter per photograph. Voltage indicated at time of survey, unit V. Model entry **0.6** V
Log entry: **120** V
